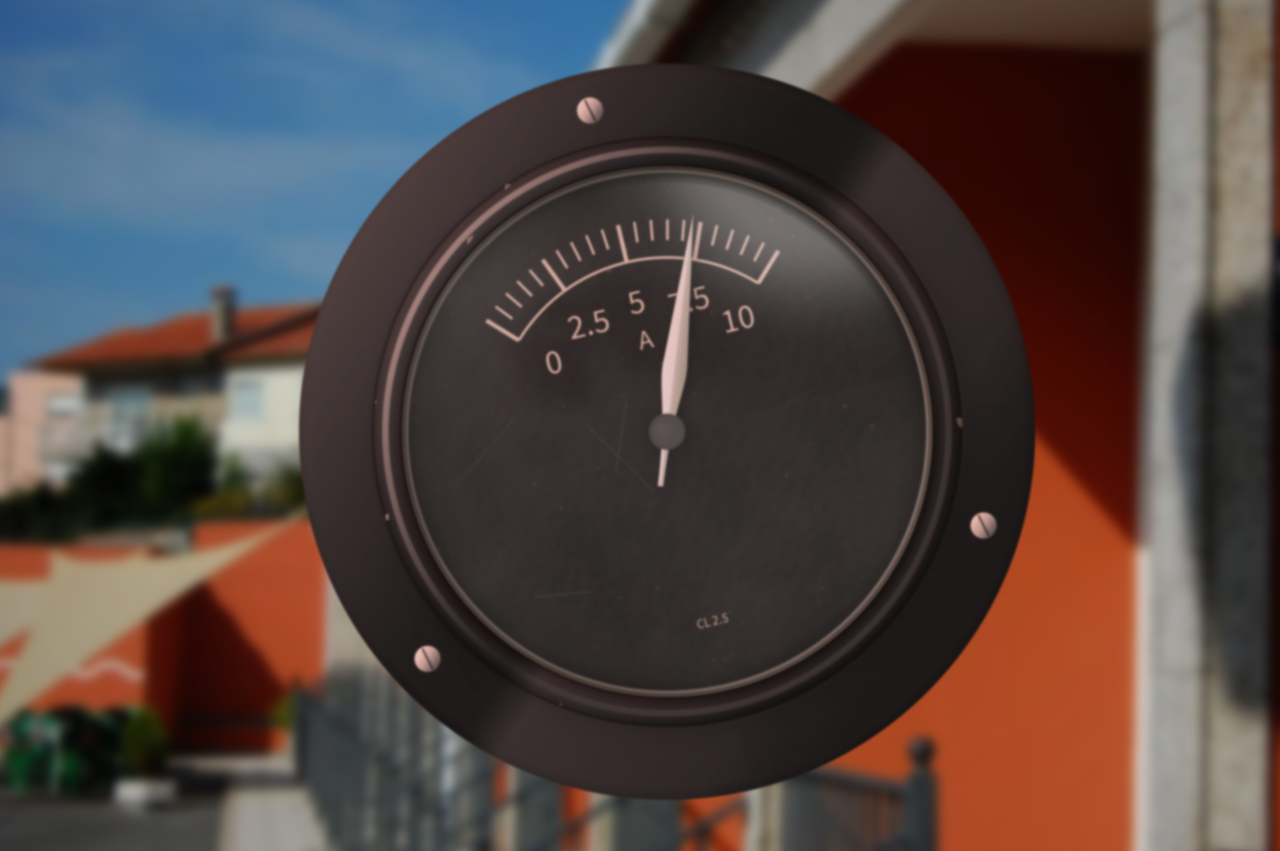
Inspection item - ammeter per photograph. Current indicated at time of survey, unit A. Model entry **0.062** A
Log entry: **7.25** A
